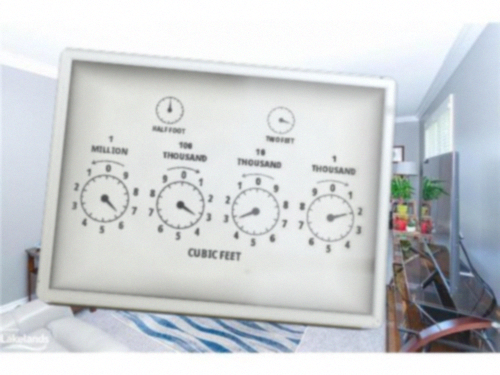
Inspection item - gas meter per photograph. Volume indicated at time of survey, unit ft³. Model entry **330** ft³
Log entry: **633200** ft³
